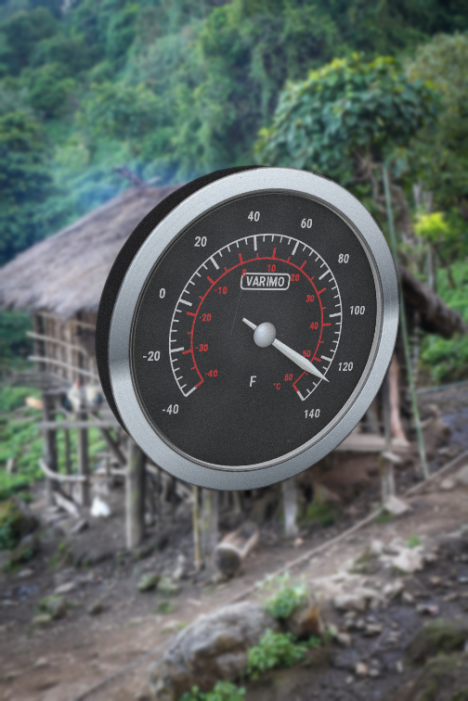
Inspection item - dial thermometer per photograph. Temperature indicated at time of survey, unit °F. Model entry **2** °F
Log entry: **128** °F
